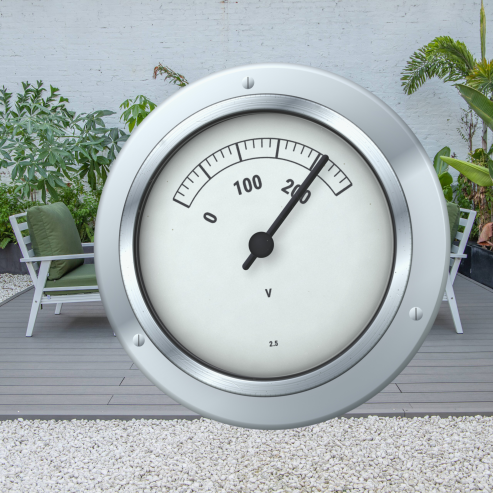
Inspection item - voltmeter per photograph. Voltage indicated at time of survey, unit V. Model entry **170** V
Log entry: **210** V
